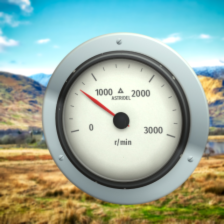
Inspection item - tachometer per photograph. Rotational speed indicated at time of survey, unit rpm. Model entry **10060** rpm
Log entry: **700** rpm
